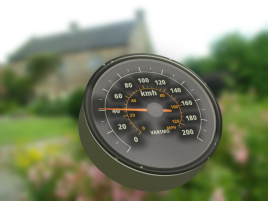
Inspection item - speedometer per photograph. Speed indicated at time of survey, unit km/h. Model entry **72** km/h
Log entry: **40** km/h
